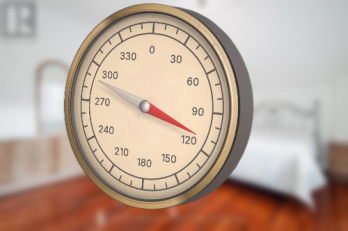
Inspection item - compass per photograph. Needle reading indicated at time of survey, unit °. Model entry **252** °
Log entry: **110** °
